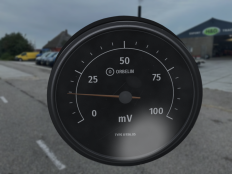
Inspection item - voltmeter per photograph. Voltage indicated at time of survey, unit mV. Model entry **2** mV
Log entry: **15** mV
